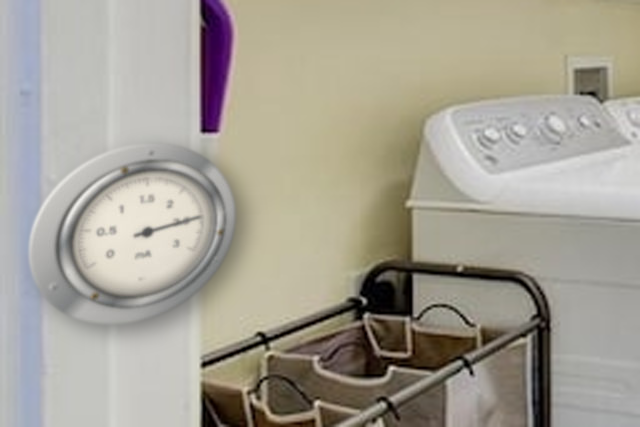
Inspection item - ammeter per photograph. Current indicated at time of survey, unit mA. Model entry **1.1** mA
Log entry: **2.5** mA
